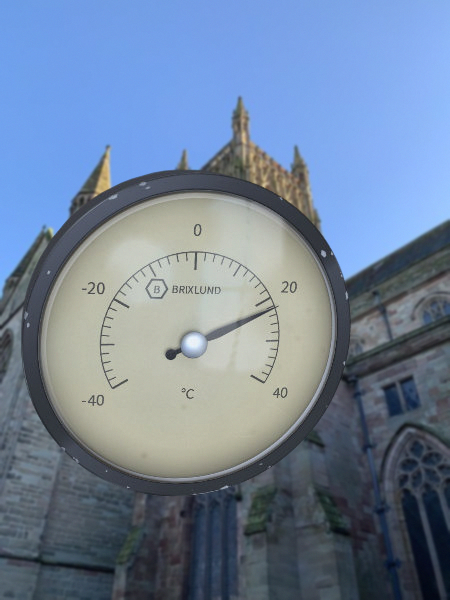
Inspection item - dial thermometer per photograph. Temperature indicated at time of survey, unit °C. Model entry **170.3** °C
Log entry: **22** °C
